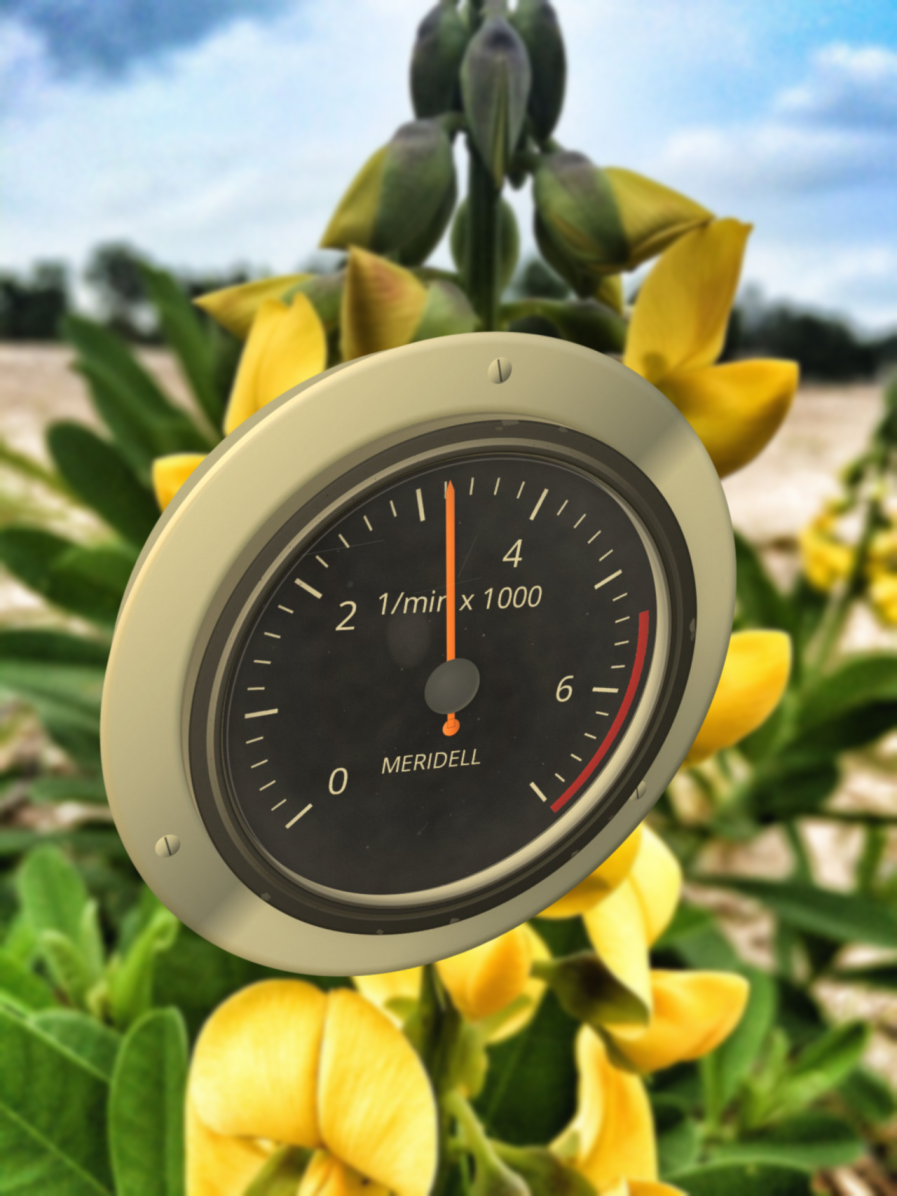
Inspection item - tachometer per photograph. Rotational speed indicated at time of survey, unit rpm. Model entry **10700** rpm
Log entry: **3200** rpm
